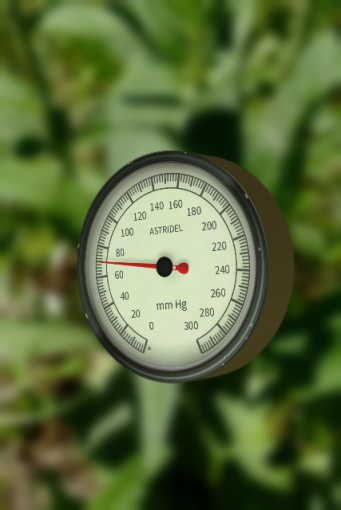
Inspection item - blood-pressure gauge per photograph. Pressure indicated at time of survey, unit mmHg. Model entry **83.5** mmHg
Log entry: **70** mmHg
